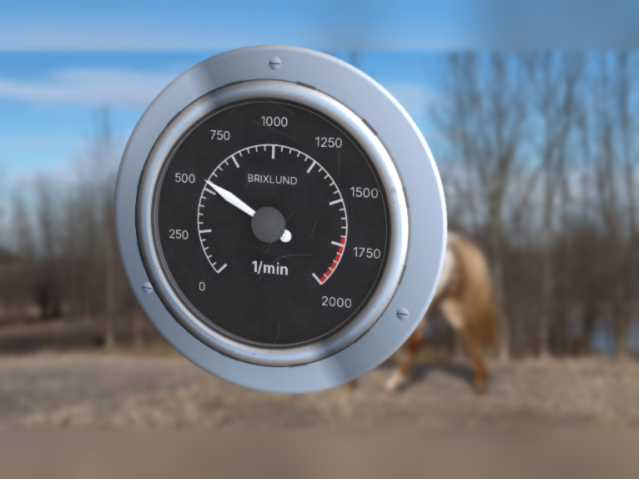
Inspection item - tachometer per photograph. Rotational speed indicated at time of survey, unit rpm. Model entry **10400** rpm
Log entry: **550** rpm
